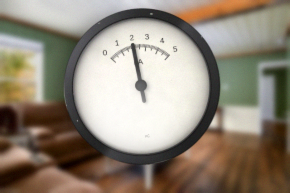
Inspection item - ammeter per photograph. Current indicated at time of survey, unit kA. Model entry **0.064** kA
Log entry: **2** kA
